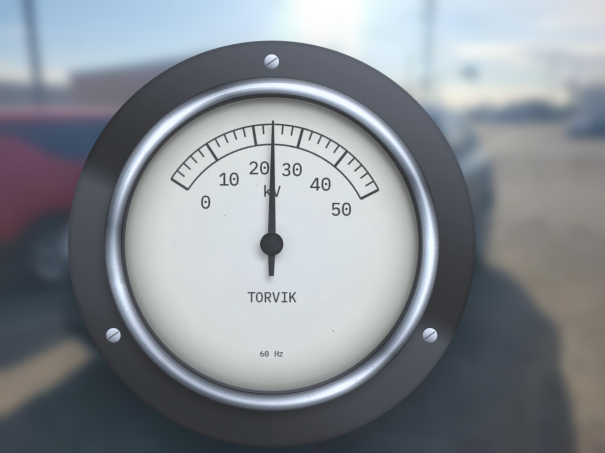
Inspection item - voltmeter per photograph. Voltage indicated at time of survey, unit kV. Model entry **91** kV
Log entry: **24** kV
